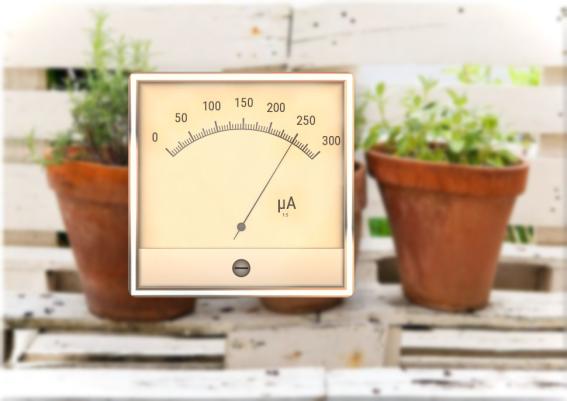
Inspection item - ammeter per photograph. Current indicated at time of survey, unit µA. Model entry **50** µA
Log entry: **250** µA
